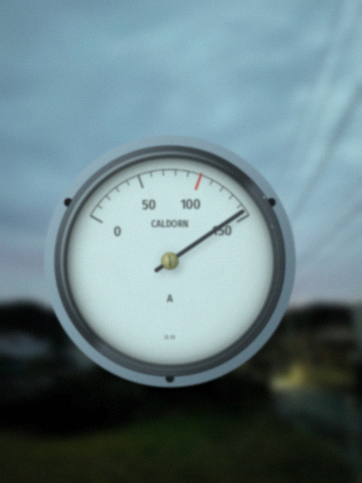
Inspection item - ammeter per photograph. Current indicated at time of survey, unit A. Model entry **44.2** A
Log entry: **145** A
